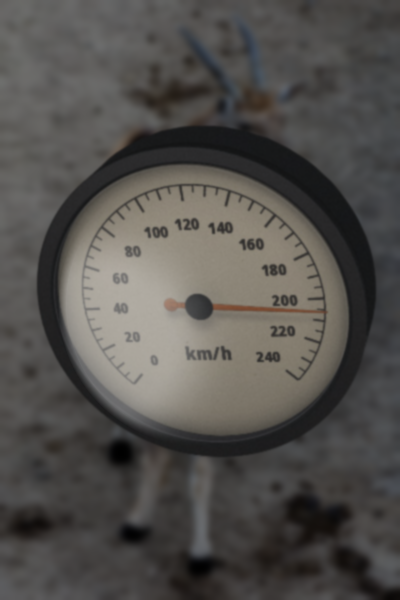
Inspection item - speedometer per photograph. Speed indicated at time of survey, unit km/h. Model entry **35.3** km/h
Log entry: **205** km/h
